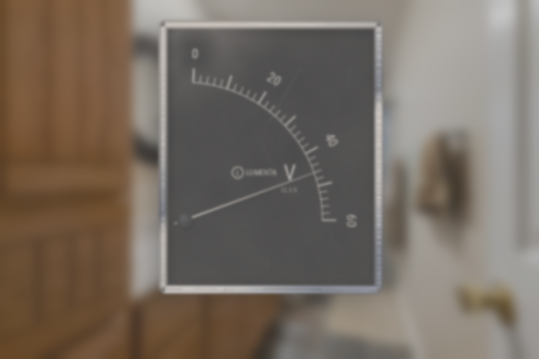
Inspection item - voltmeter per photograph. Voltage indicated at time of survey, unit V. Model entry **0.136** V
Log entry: **46** V
